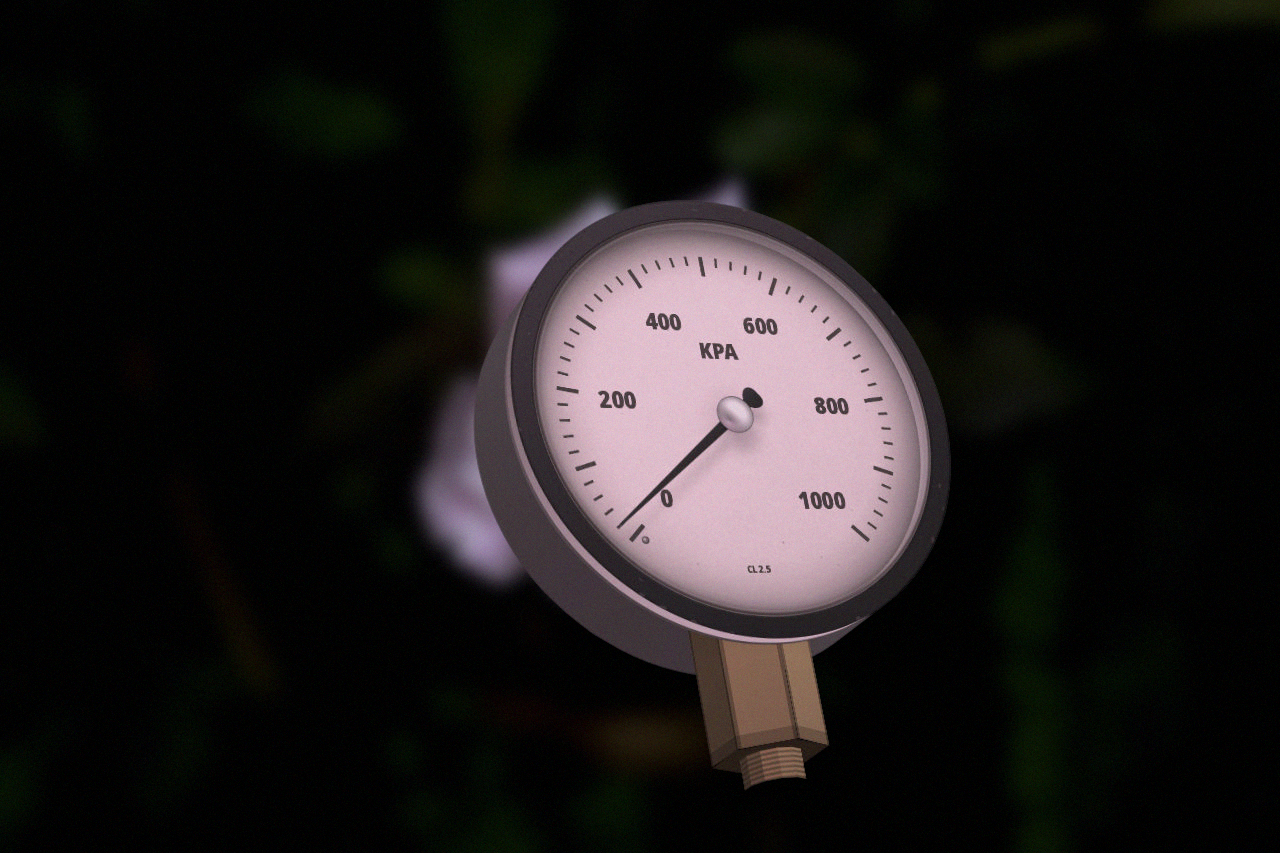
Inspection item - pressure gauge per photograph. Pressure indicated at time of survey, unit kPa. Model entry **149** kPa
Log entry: **20** kPa
